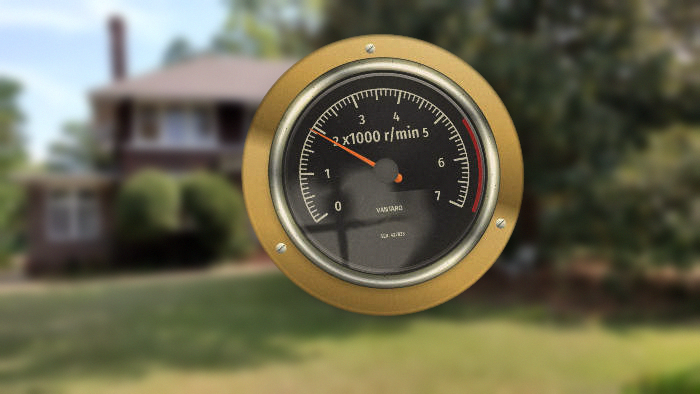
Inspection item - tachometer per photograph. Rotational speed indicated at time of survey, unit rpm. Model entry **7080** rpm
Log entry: **1900** rpm
